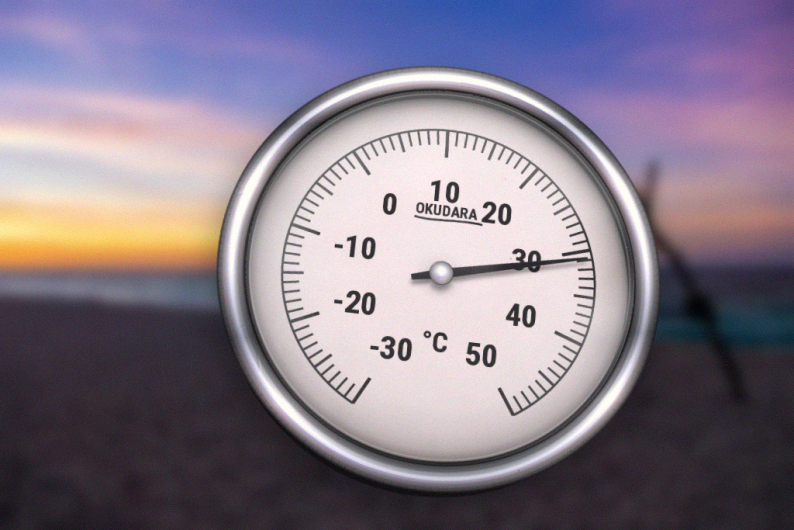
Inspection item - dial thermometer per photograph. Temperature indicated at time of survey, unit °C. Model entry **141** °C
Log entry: **31** °C
